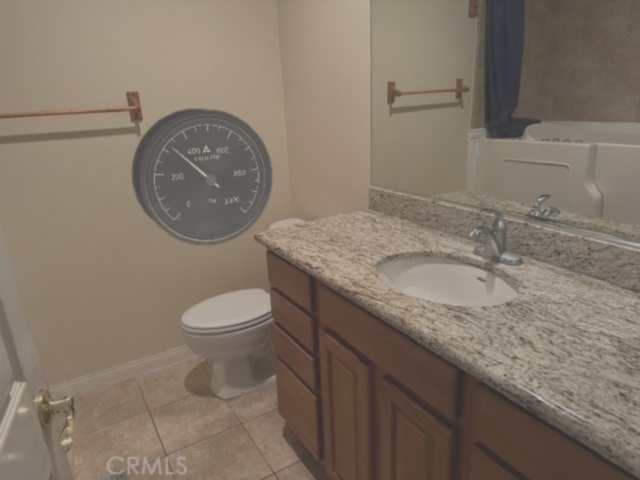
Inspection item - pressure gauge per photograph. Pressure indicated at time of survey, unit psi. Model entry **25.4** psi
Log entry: **325** psi
